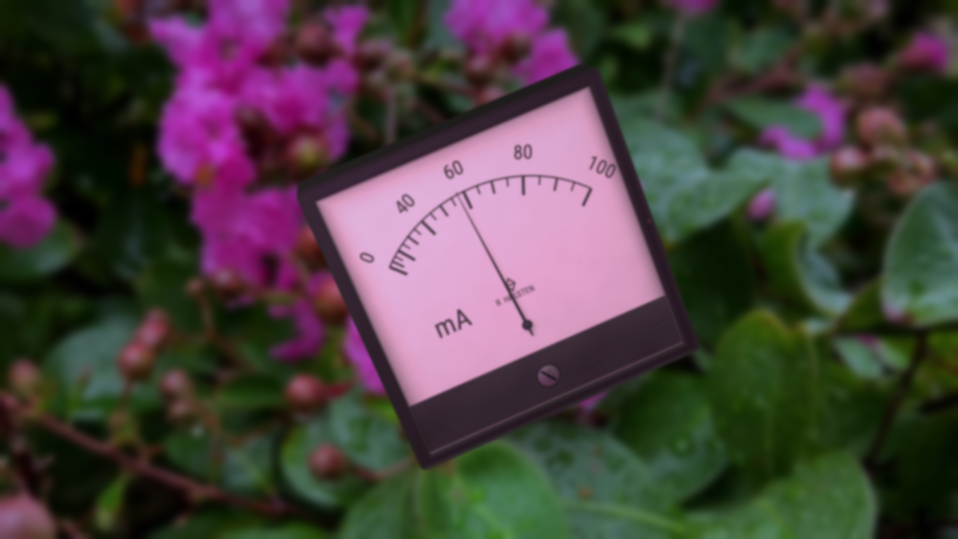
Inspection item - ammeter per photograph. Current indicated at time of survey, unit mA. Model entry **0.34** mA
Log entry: **57.5** mA
